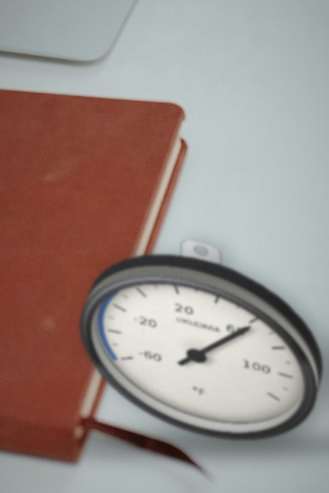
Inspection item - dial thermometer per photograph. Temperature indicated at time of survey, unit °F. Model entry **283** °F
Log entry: **60** °F
